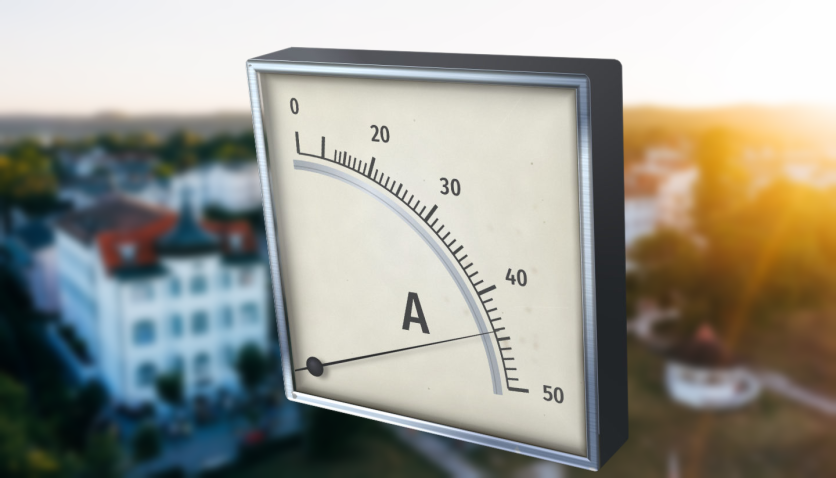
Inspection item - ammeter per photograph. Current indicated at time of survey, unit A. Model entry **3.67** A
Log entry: **44** A
